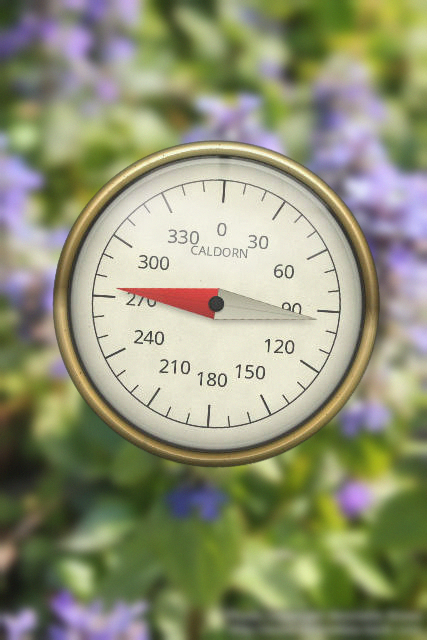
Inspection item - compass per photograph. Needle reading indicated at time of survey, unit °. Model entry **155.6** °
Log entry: **275** °
